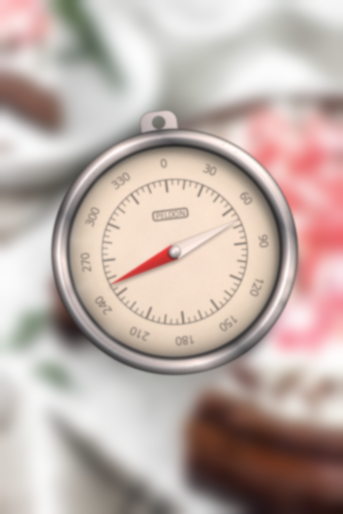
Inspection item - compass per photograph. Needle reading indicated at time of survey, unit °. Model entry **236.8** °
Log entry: **250** °
